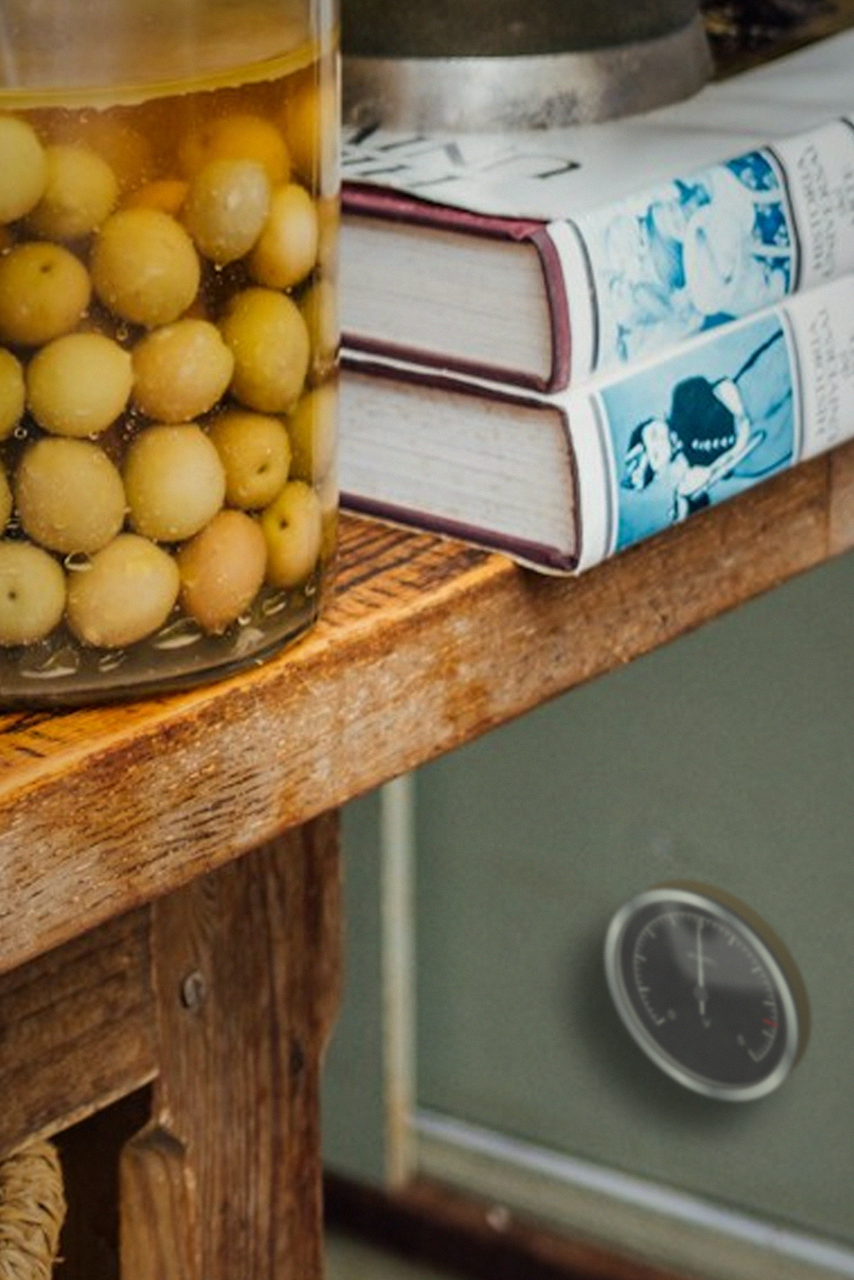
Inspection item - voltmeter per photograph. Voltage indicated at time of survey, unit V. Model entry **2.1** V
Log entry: **2.5** V
